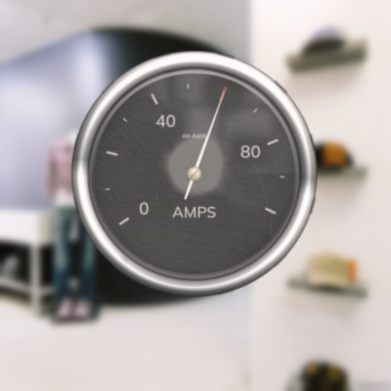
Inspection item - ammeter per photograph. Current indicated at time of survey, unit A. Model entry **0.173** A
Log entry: **60** A
